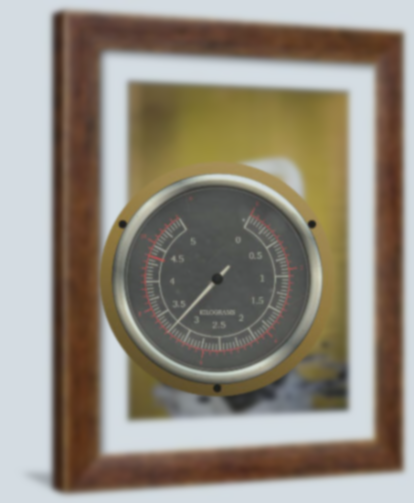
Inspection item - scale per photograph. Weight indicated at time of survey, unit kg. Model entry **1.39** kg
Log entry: **3.25** kg
